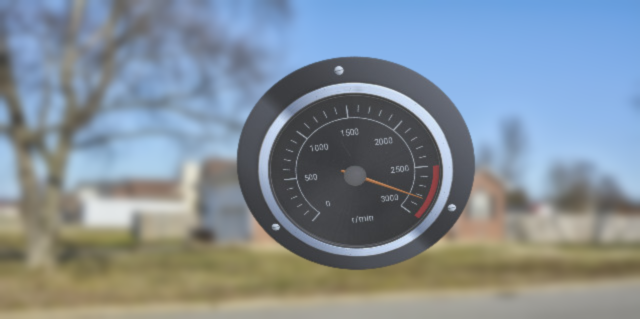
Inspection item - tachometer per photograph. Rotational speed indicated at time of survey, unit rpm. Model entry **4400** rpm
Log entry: **2800** rpm
